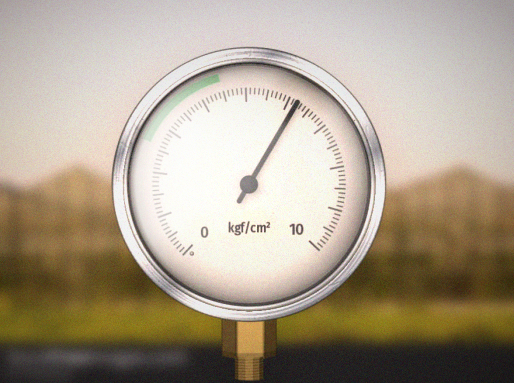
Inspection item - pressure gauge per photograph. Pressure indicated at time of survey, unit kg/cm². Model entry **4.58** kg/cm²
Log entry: **6.2** kg/cm²
